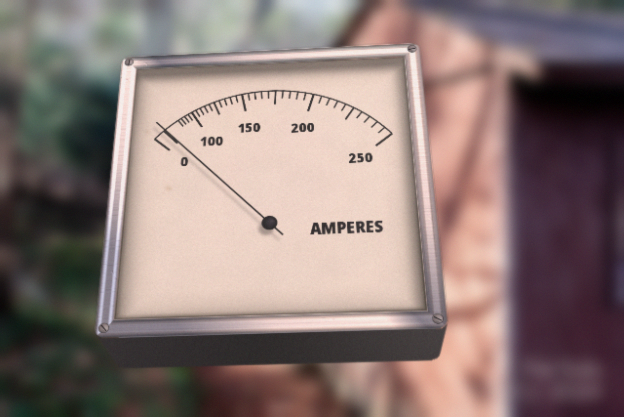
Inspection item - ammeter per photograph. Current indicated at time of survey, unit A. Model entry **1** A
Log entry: **50** A
